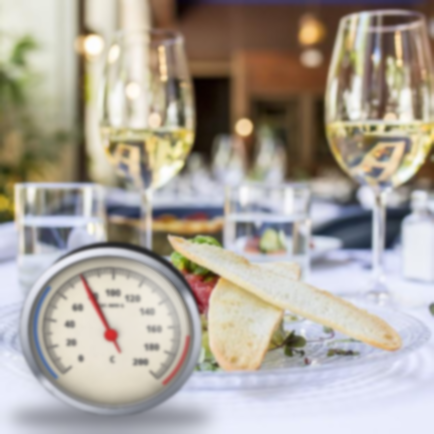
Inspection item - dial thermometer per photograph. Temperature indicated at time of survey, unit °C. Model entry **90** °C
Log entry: **80** °C
